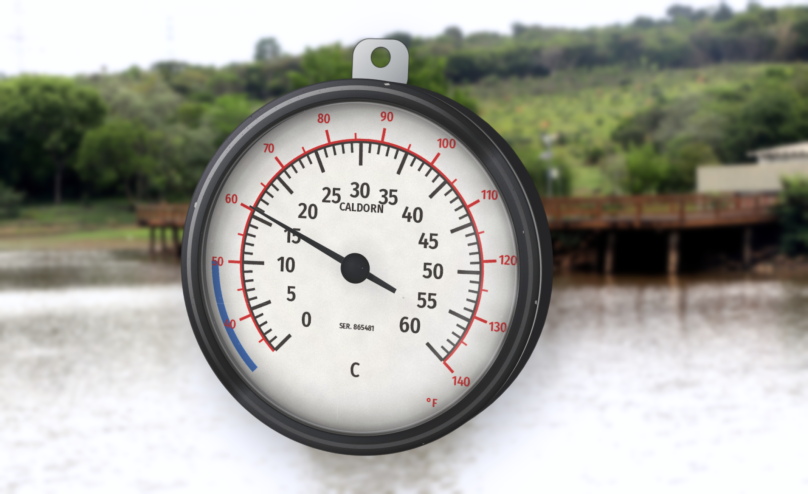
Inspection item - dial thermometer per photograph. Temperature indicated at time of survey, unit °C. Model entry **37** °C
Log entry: **16** °C
